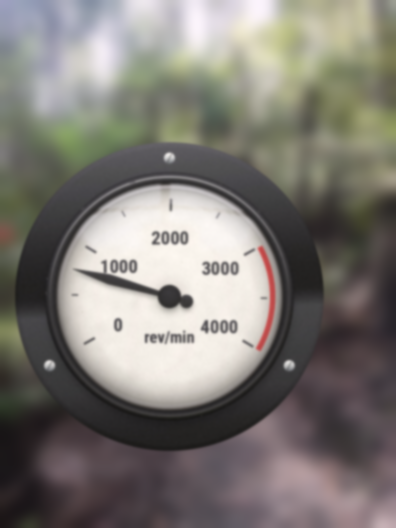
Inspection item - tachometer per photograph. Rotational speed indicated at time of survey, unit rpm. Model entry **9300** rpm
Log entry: **750** rpm
